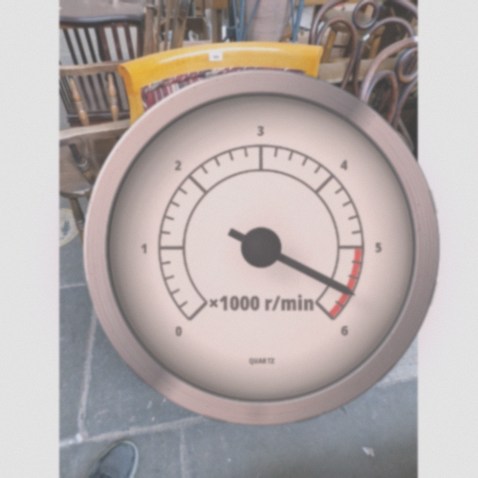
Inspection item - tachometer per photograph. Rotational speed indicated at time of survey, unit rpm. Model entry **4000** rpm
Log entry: **5600** rpm
